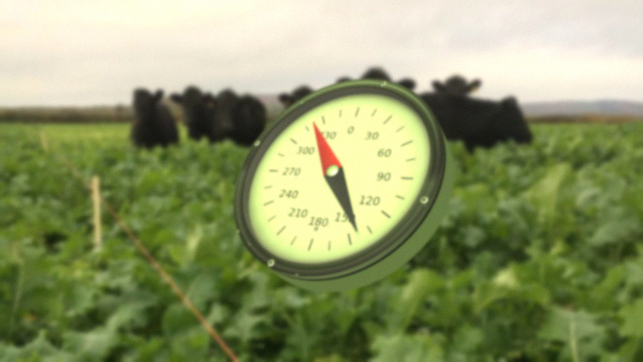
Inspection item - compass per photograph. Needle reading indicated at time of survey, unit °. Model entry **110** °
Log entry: **322.5** °
